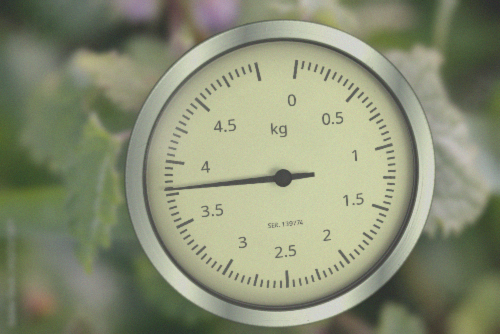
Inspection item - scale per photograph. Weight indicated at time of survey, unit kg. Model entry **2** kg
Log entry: **3.8** kg
